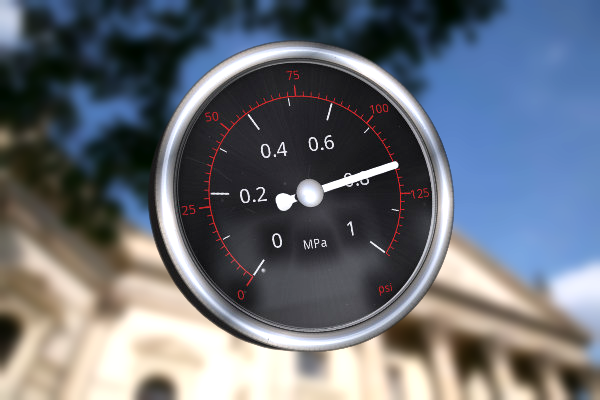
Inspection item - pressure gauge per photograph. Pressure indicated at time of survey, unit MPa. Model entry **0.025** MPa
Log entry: **0.8** MPa
